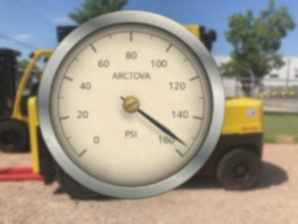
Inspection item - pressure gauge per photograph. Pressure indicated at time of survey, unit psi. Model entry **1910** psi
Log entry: **155** psi
